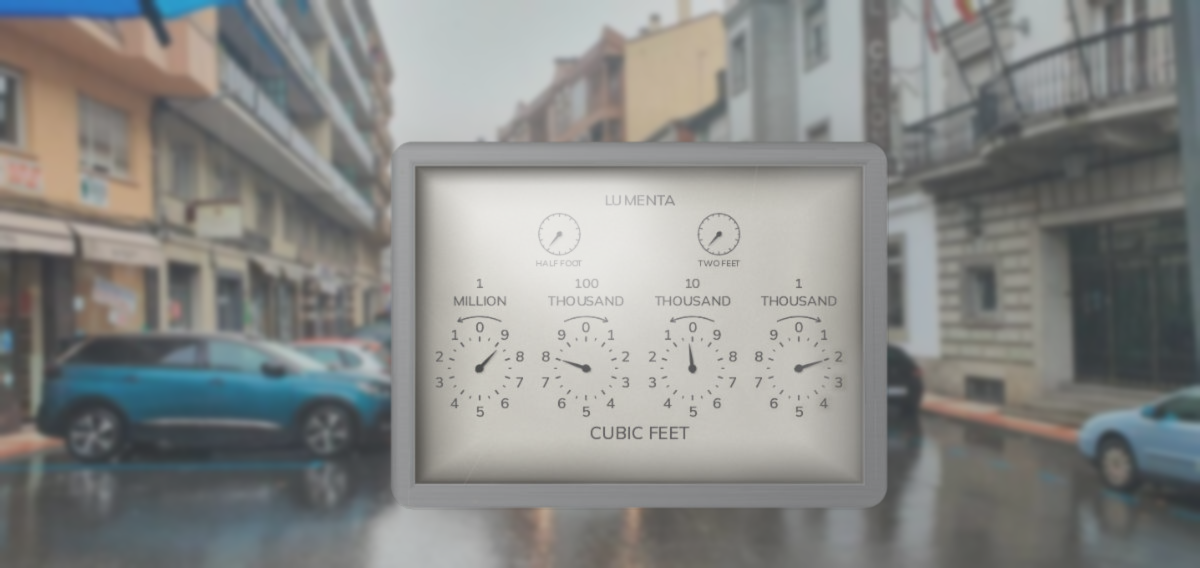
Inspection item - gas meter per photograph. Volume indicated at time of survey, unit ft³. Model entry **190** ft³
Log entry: **880200** ft³
